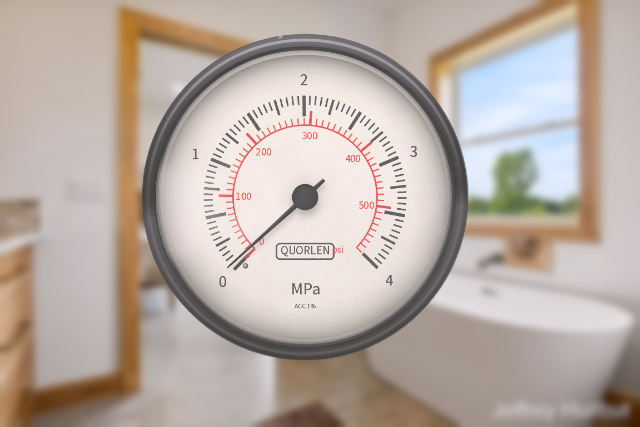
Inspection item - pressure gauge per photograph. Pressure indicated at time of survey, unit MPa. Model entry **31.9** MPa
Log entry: **0.05** MPa
